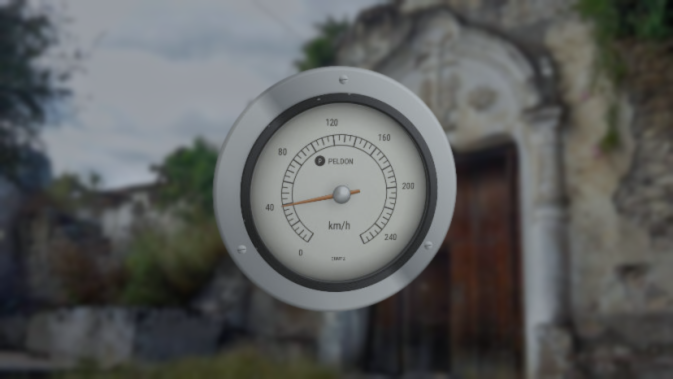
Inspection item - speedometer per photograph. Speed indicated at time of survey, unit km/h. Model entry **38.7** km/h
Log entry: **40** km/h
